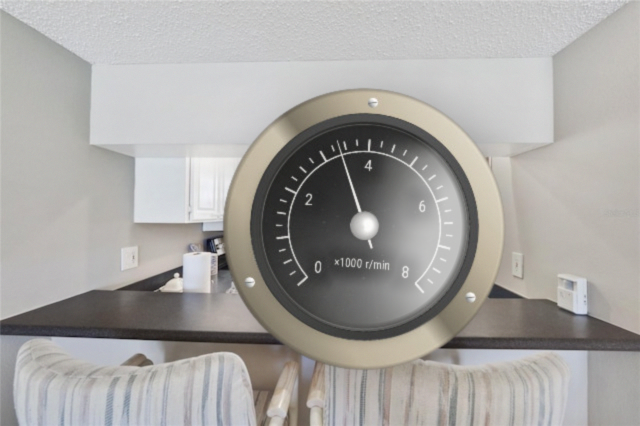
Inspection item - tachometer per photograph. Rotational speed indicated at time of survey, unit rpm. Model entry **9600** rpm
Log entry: **3375** rpm
